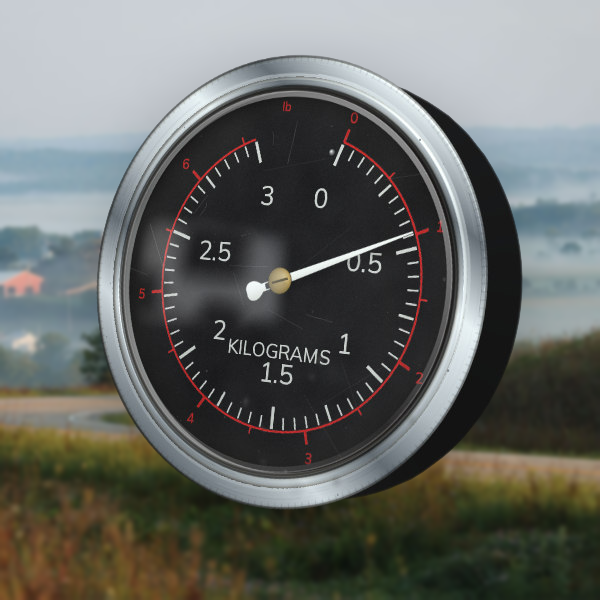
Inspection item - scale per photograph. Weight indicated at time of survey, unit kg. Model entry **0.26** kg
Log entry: **0.45** kg
